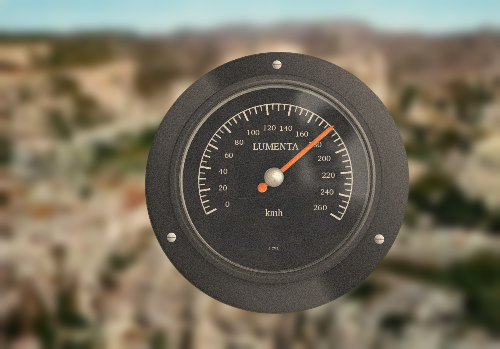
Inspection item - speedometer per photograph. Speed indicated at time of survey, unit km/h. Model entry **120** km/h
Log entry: **180** km/h
